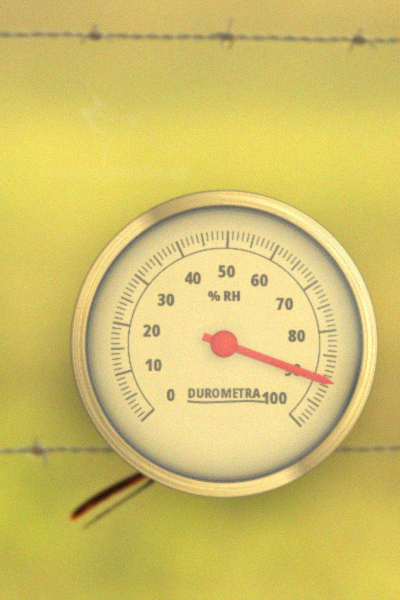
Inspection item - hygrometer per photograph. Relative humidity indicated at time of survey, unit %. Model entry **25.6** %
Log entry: **90** %
